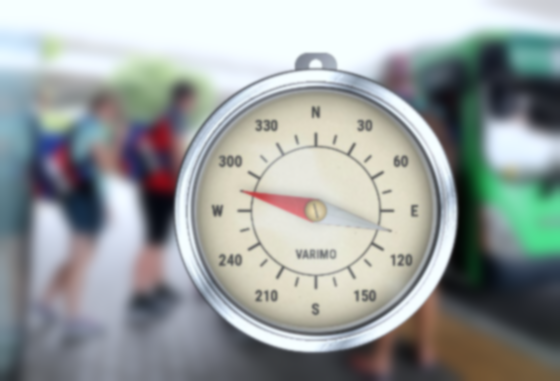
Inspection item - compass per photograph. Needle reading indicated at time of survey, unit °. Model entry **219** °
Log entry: **285** °
